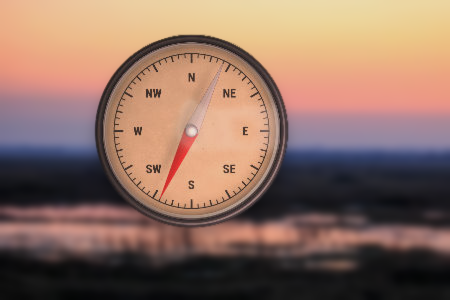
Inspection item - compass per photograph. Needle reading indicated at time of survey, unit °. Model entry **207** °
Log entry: **205** °
